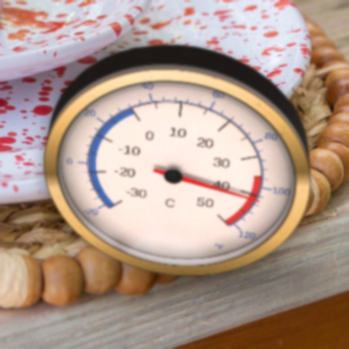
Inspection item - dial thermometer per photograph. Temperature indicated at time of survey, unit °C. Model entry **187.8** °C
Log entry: **40** °C
